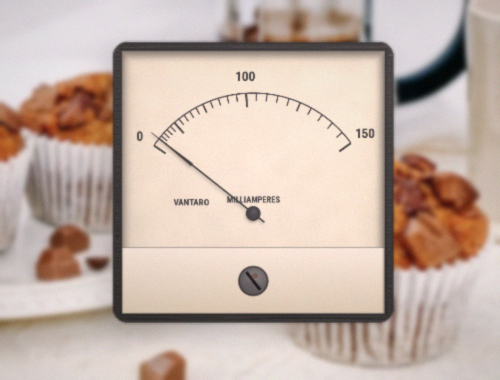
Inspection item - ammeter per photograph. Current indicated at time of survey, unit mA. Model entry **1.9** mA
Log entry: **25** mA
